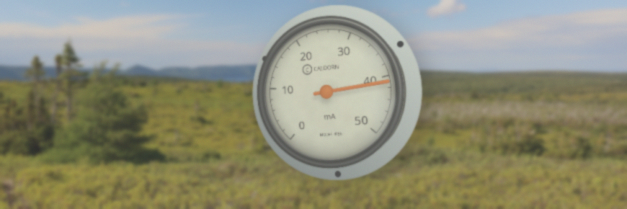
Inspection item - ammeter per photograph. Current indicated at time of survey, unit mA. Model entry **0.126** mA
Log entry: **41** mA
